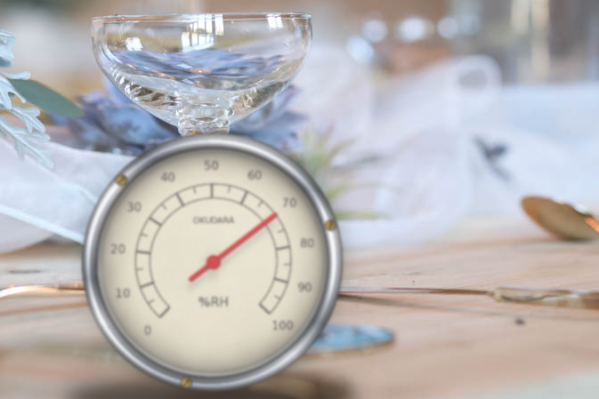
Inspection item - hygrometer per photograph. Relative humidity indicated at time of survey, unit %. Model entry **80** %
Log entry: **70** %
